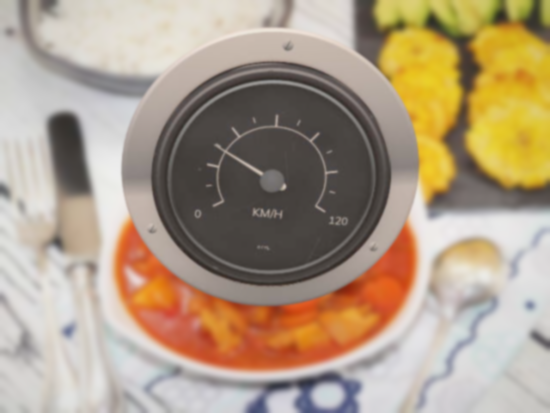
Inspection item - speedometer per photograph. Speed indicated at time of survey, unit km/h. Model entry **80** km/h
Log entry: **30** km/h
